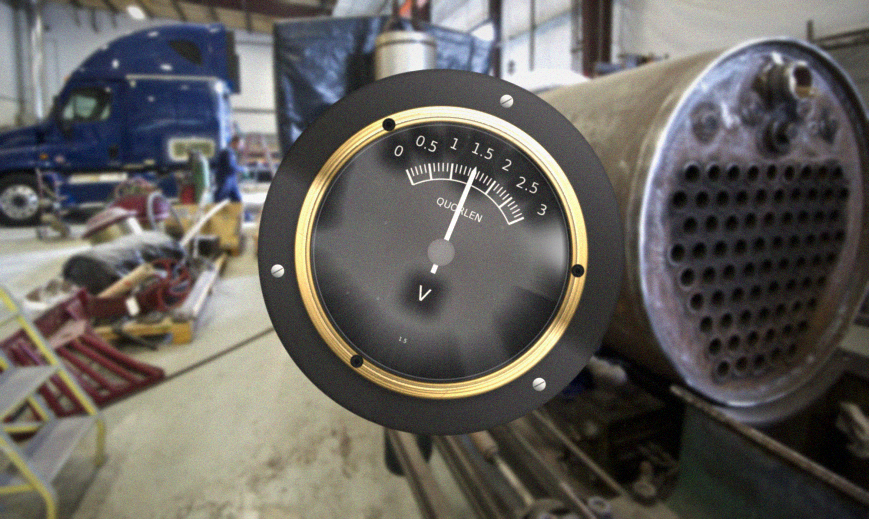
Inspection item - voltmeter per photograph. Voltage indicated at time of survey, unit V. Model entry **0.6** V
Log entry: **1.5** V
